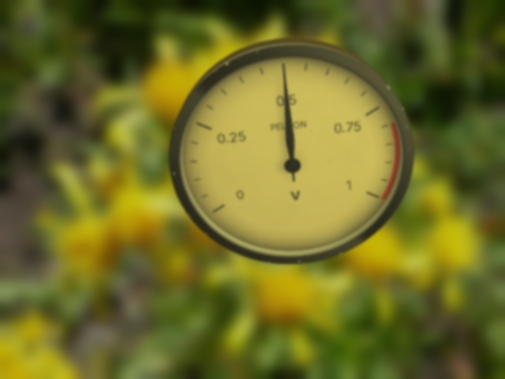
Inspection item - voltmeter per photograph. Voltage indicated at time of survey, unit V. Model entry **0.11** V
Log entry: **0.5** V
